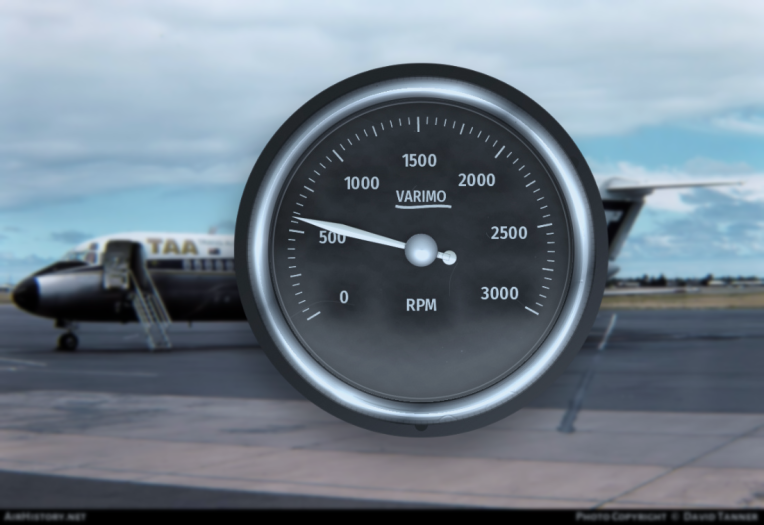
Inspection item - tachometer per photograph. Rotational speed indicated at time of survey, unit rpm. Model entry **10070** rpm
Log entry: **575** rpm
